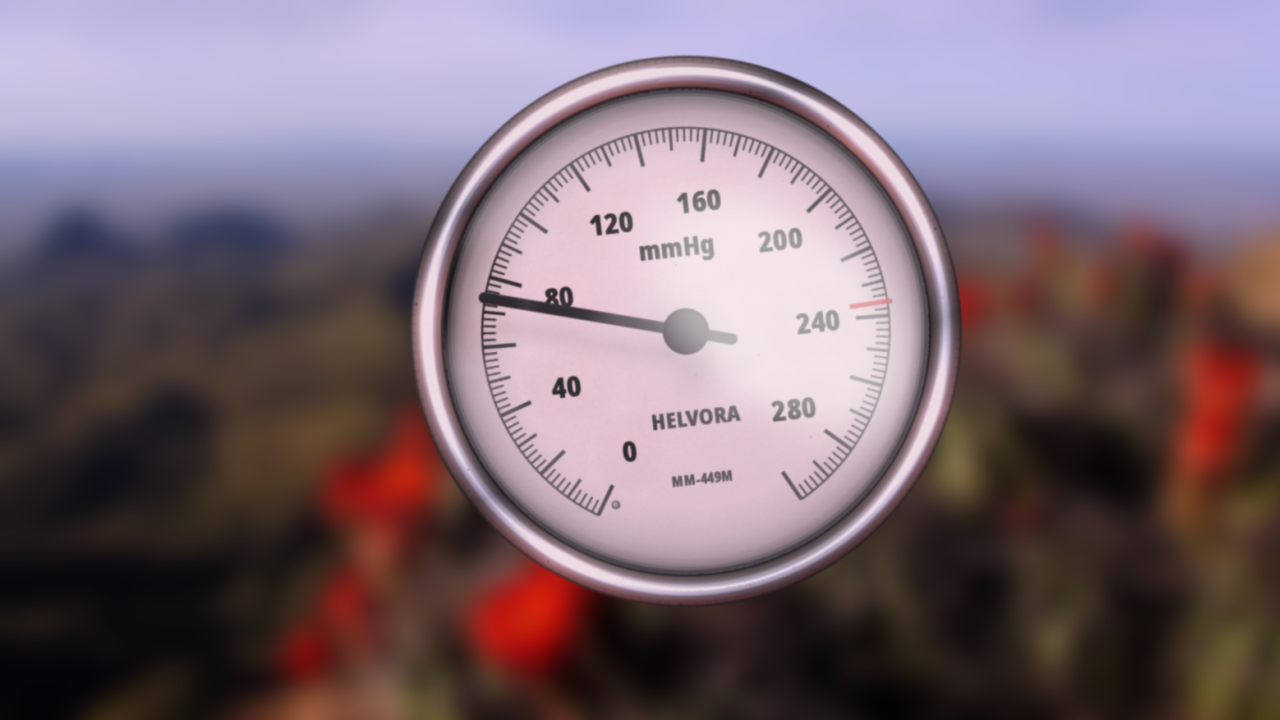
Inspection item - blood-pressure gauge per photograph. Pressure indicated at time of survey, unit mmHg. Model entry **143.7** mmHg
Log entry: **74** mmHg
